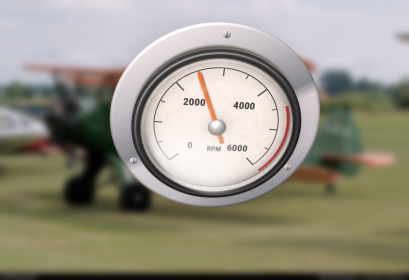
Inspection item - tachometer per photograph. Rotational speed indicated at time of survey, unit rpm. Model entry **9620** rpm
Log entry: **2500** rpm
